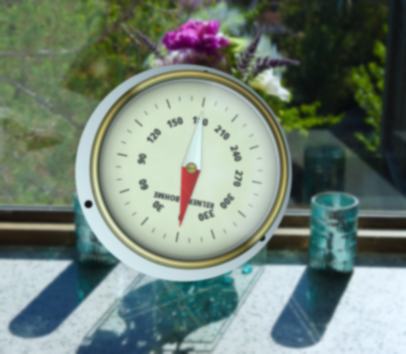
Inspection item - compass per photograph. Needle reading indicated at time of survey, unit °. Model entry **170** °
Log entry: **0** °
